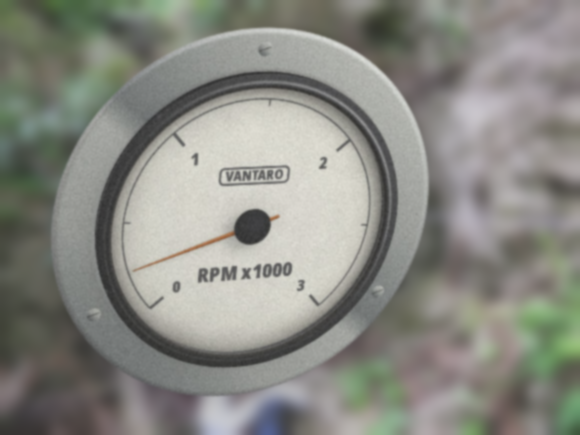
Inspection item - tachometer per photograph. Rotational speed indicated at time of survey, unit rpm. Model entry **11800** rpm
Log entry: **250** rpm
